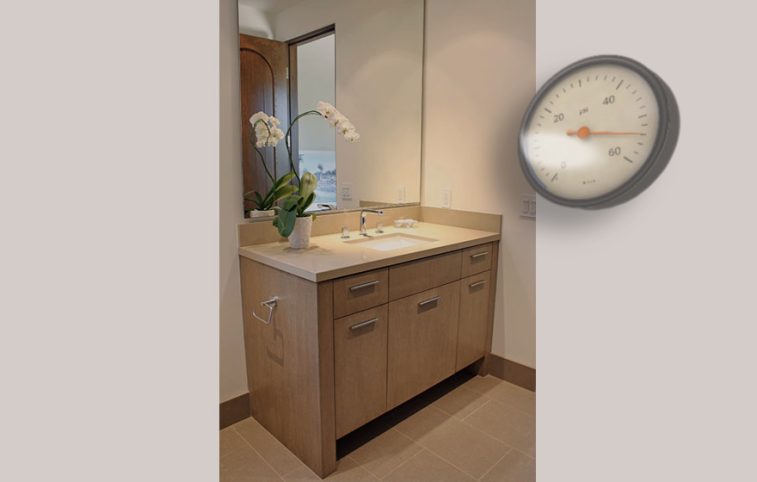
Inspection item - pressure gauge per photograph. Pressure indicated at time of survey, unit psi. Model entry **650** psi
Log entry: **54** psi
